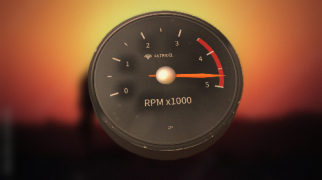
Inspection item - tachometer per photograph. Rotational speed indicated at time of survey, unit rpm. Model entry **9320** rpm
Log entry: **4750** rpm
